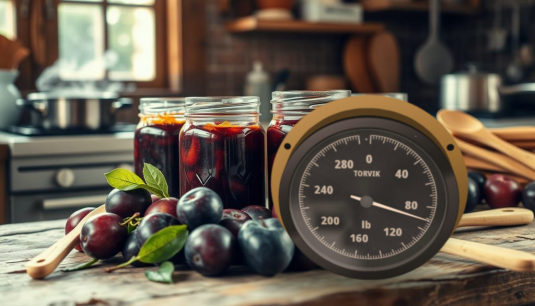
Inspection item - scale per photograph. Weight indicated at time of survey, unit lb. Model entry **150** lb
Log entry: **90** lb
